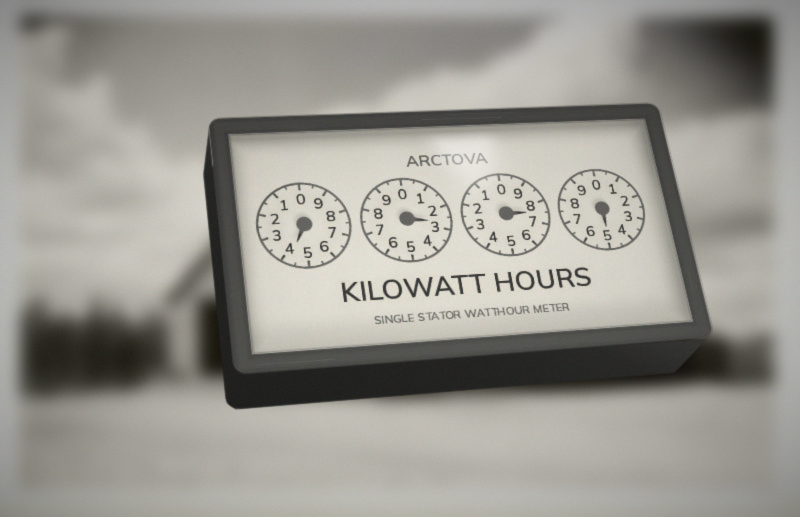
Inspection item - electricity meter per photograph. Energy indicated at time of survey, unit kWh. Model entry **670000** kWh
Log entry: **4275** kWh
